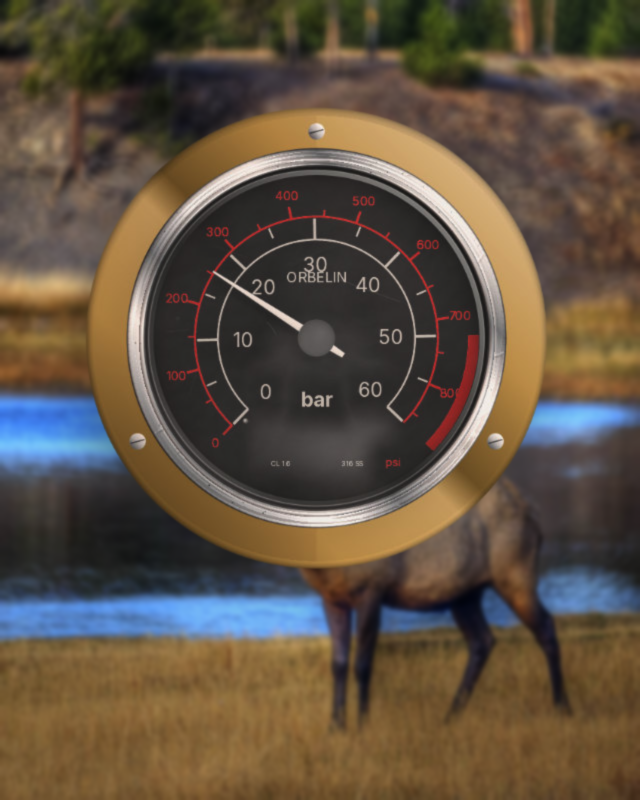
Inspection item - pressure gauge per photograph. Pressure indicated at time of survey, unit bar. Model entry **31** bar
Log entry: **17.5** bar
